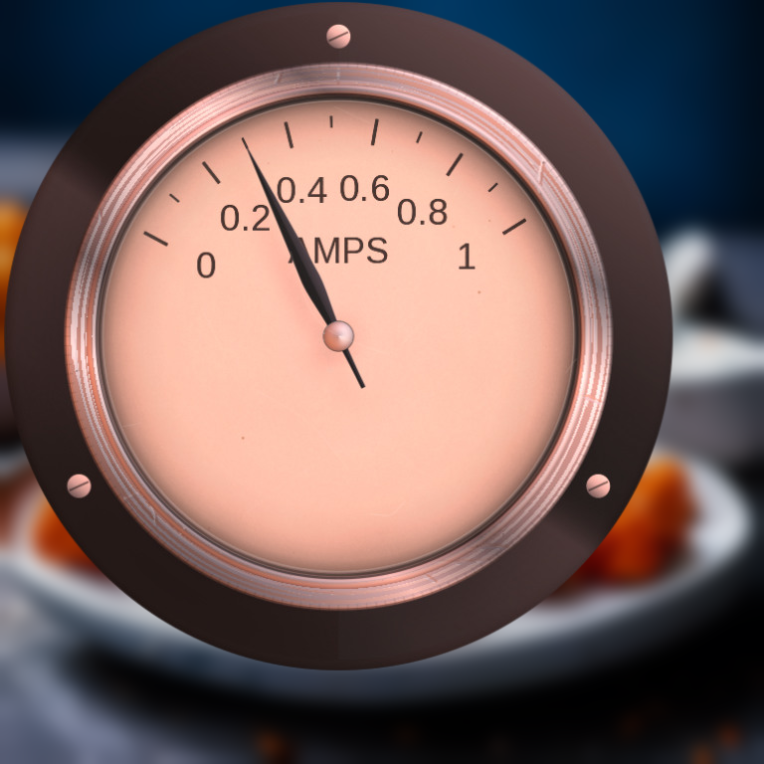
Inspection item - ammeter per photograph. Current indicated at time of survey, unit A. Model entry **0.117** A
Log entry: **0.3** A
